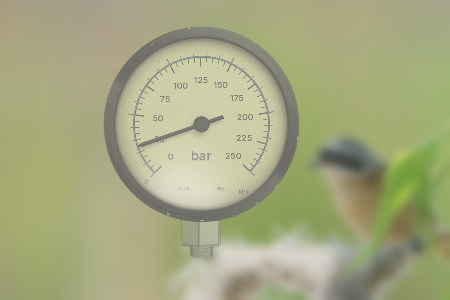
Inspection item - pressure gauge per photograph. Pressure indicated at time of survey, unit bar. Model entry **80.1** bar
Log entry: **25** bar
